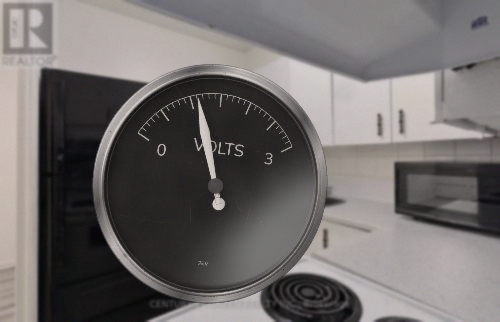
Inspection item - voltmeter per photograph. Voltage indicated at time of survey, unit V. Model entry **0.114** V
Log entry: **1.1** V
